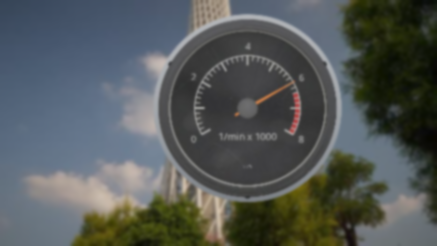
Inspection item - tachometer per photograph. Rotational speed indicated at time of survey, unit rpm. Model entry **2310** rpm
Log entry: **6000** rpm
